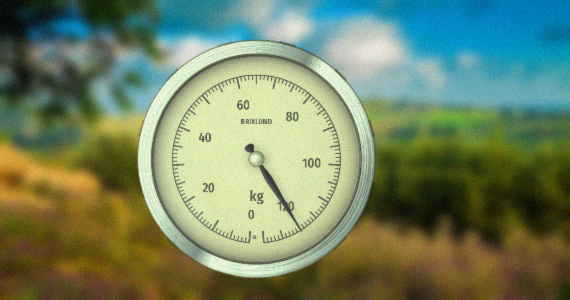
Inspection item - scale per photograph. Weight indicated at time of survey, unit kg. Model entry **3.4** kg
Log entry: **120** kg
